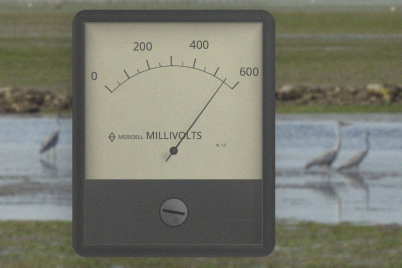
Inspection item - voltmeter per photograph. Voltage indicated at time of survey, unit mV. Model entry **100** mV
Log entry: **550** mV
